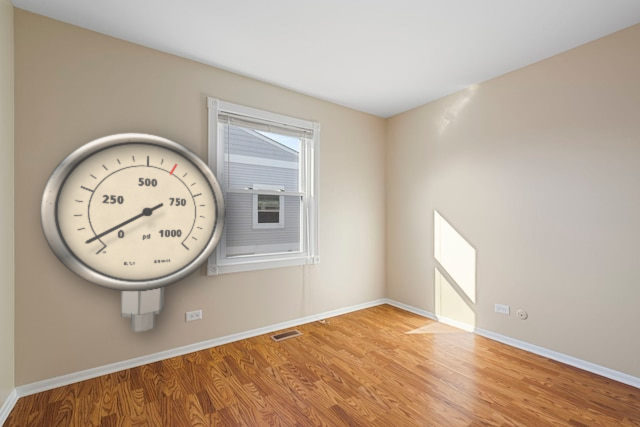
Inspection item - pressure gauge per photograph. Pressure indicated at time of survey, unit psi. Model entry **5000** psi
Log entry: **50** psi
